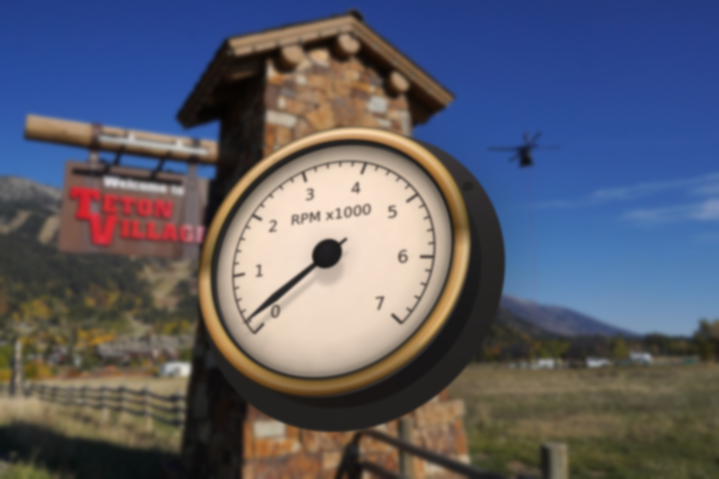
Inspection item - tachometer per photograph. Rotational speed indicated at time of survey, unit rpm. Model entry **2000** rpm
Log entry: **200** rpm
